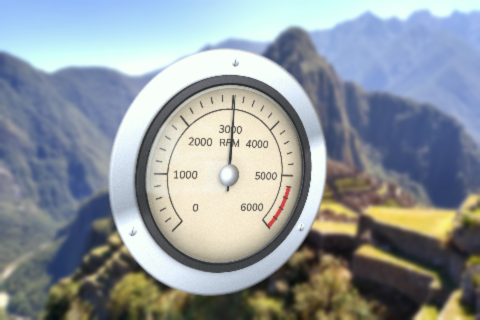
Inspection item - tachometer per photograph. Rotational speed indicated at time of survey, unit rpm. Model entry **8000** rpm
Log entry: **3000** rpm
